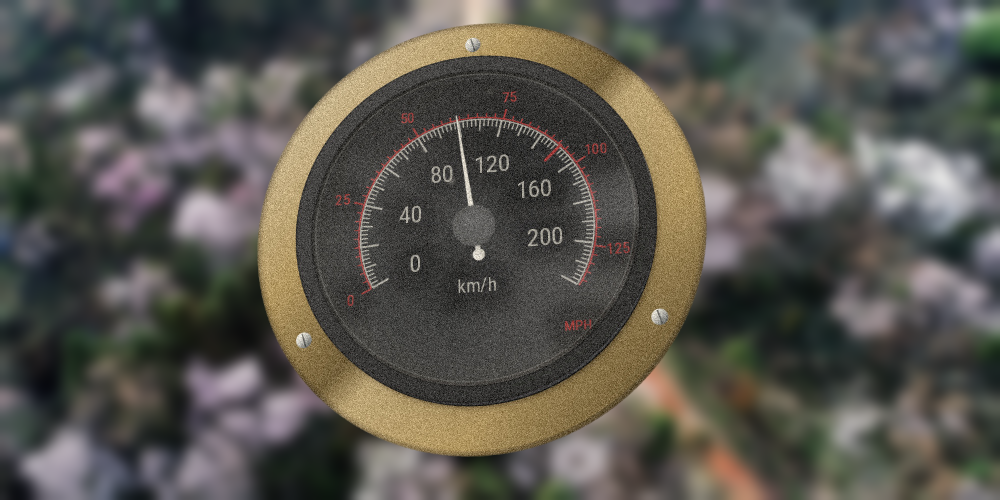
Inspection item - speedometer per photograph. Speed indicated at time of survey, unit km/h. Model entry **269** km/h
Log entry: **100** km/h
